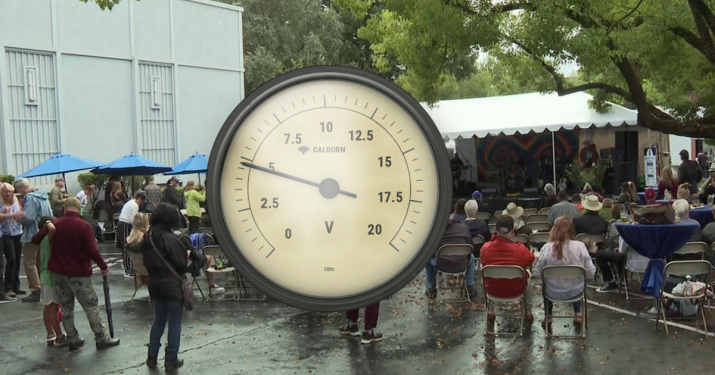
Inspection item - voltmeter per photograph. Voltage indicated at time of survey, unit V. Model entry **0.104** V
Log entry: **4.75** V
